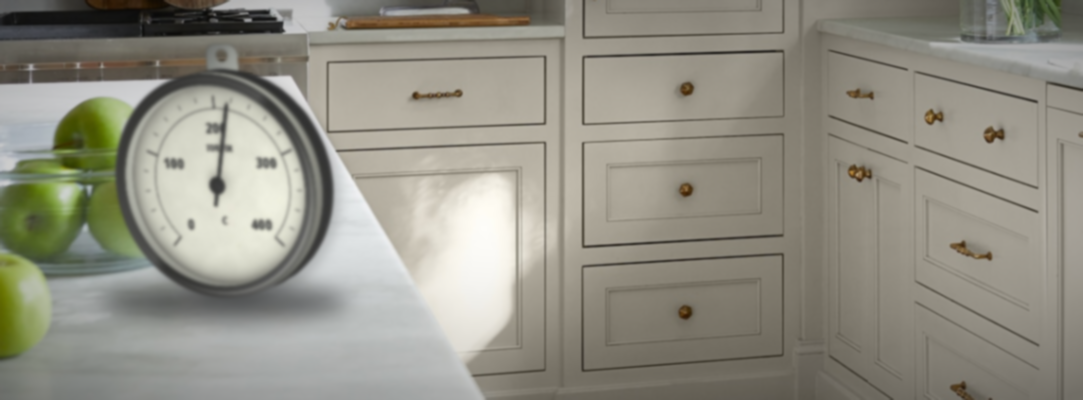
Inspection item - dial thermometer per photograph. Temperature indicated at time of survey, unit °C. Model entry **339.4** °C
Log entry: **220** °C
